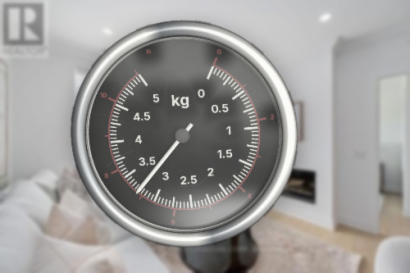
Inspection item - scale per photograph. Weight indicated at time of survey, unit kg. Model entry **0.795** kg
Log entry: **3.25** kg
